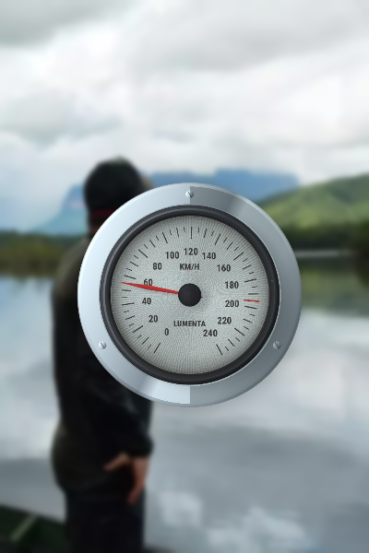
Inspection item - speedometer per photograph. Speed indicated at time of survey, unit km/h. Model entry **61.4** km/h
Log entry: **55** km/h
